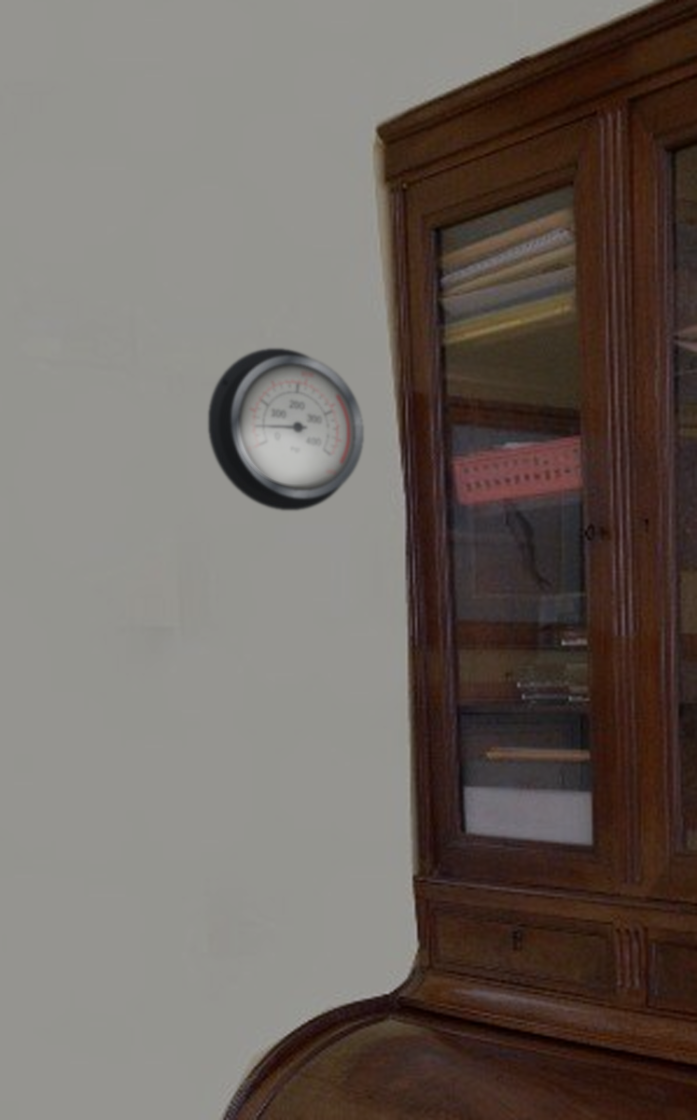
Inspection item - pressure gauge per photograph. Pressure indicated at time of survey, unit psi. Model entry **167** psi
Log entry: **40** psi
